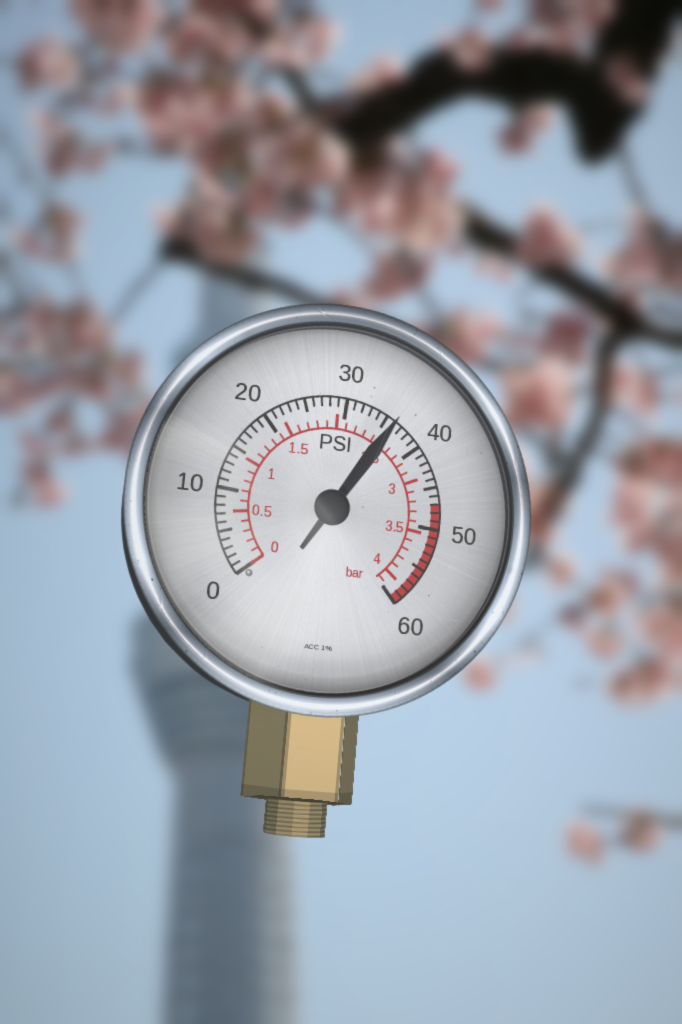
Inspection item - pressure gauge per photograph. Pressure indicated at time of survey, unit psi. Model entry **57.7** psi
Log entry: **36** psi
